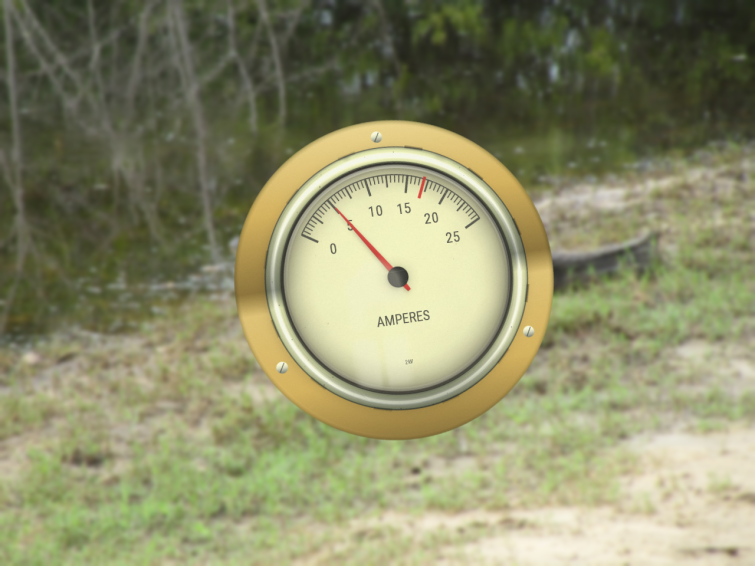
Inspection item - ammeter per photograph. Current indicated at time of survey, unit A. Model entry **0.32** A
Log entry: **5** A
